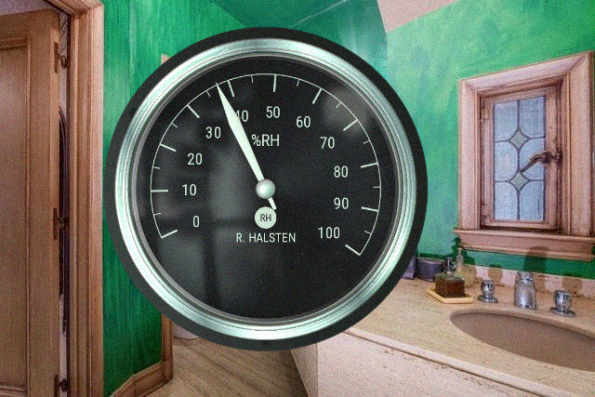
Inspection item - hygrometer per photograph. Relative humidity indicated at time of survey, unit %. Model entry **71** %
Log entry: **37.5** %
